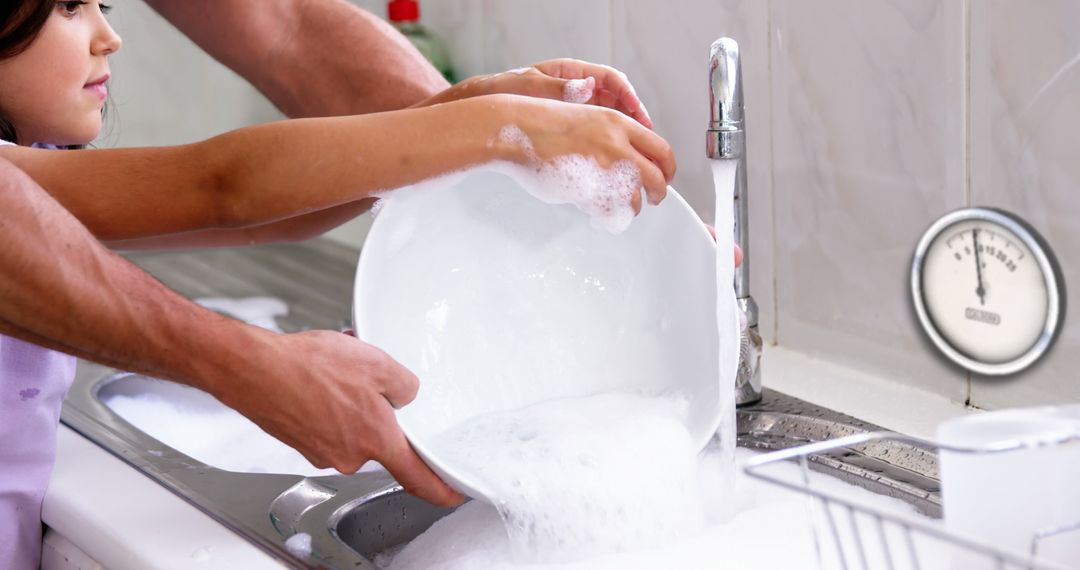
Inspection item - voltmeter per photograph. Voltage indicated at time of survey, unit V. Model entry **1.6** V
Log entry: **10** V
